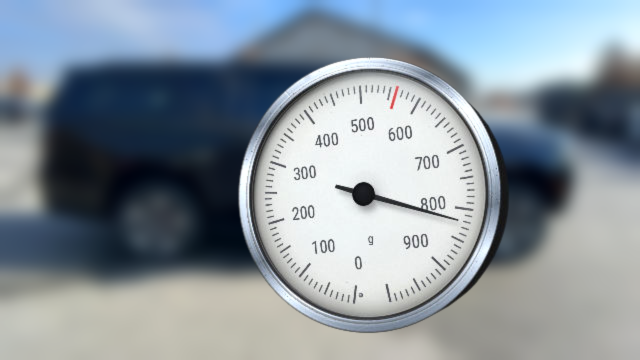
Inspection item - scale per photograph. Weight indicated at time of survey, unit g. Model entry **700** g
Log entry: **820** g
